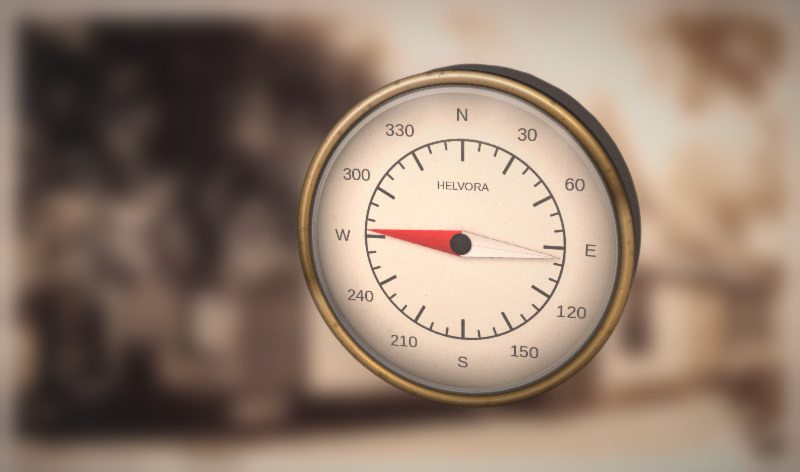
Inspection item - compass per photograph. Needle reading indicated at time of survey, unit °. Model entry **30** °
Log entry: **275** °
